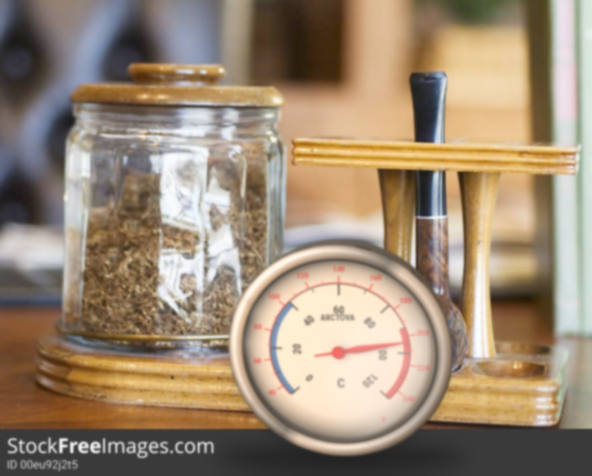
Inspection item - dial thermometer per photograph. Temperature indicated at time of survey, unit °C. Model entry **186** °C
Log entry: **95** °C
